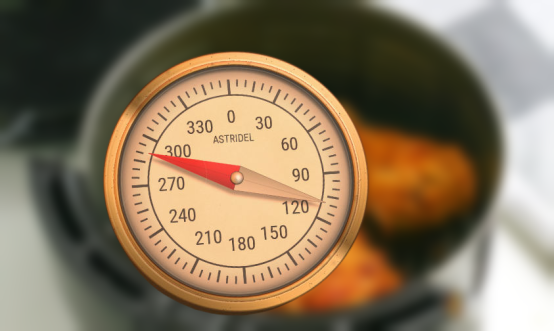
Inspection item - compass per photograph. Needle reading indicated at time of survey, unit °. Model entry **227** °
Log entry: **290** °
